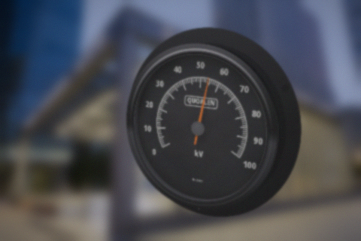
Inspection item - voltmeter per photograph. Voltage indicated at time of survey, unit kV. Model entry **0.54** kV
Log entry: **55** kV
